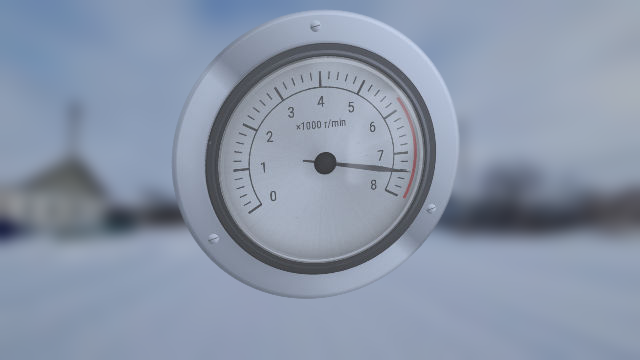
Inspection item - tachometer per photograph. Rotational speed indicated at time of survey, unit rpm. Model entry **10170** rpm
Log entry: **7400** rpm
